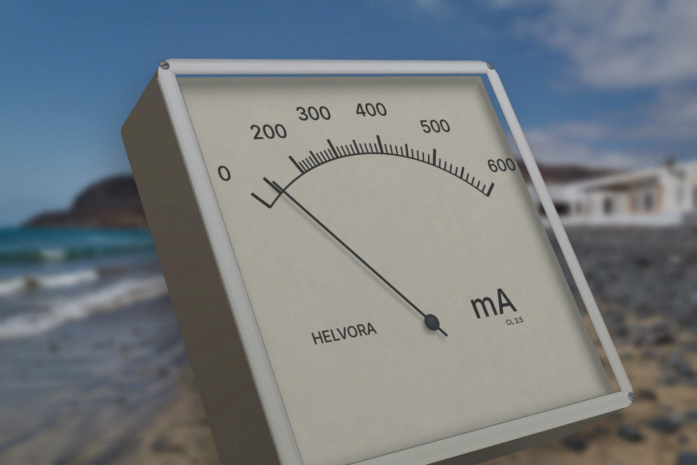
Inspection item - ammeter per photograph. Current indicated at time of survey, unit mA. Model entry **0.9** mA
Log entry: **100** mA
